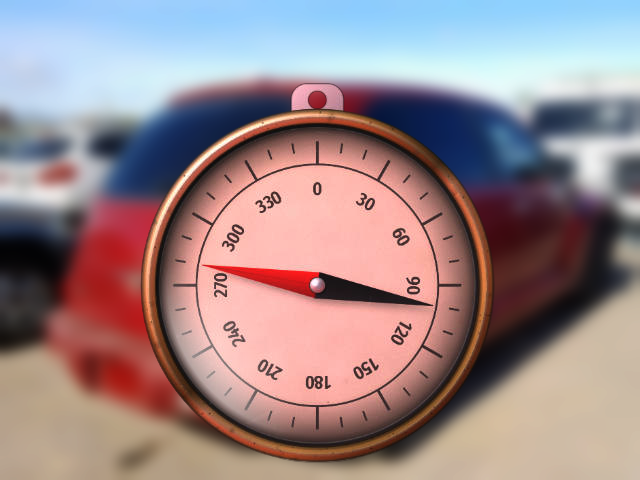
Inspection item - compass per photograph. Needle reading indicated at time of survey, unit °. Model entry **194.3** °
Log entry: **280** °
